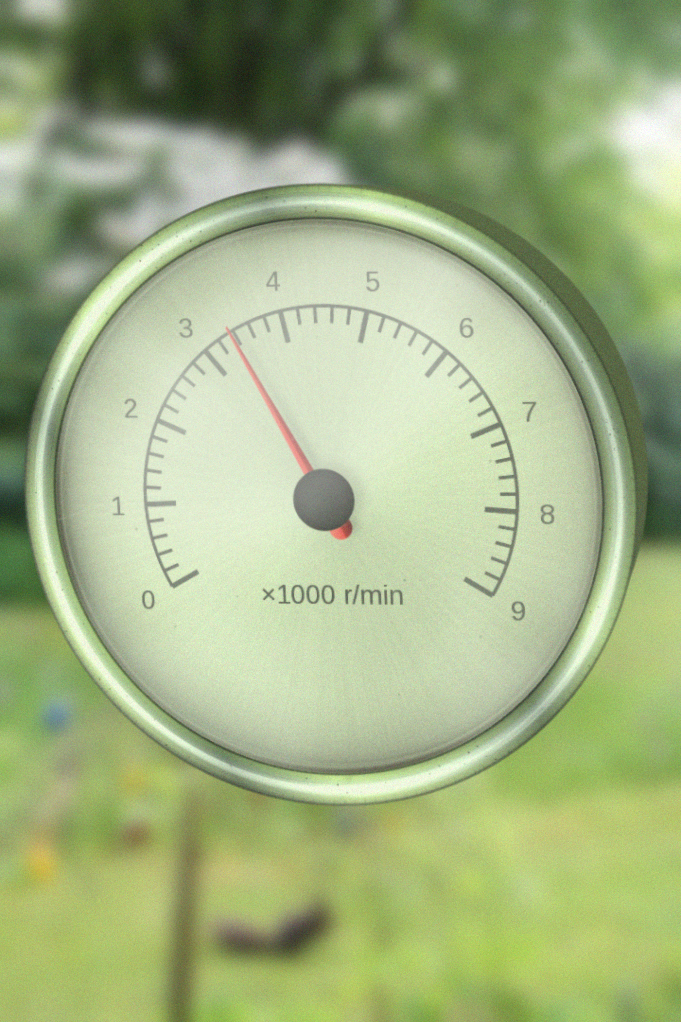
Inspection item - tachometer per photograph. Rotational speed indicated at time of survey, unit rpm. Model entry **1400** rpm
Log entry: **3400** rpm
